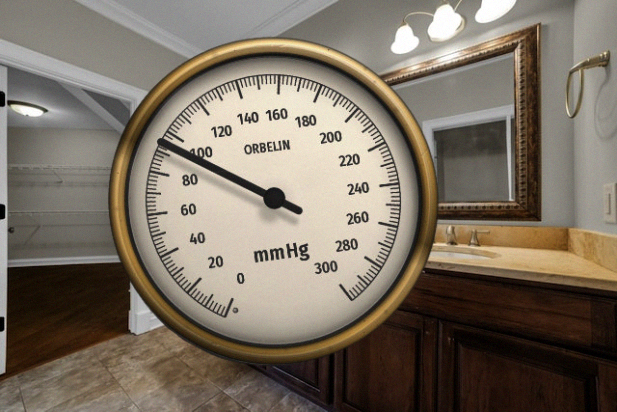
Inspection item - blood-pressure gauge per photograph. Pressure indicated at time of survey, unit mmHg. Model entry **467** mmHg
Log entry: **94** mmHg
